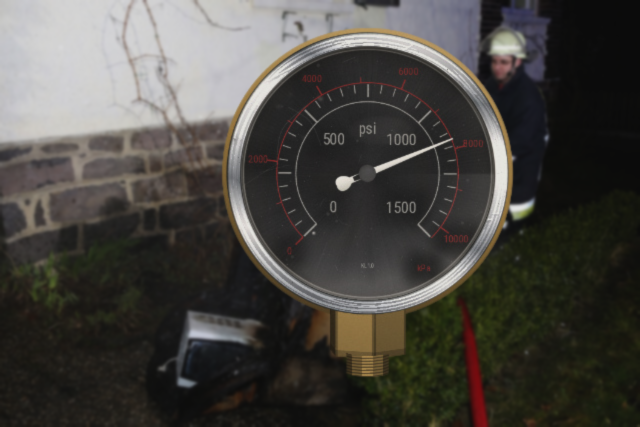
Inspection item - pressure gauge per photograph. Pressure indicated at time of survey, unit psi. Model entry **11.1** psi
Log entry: **1125** psi
